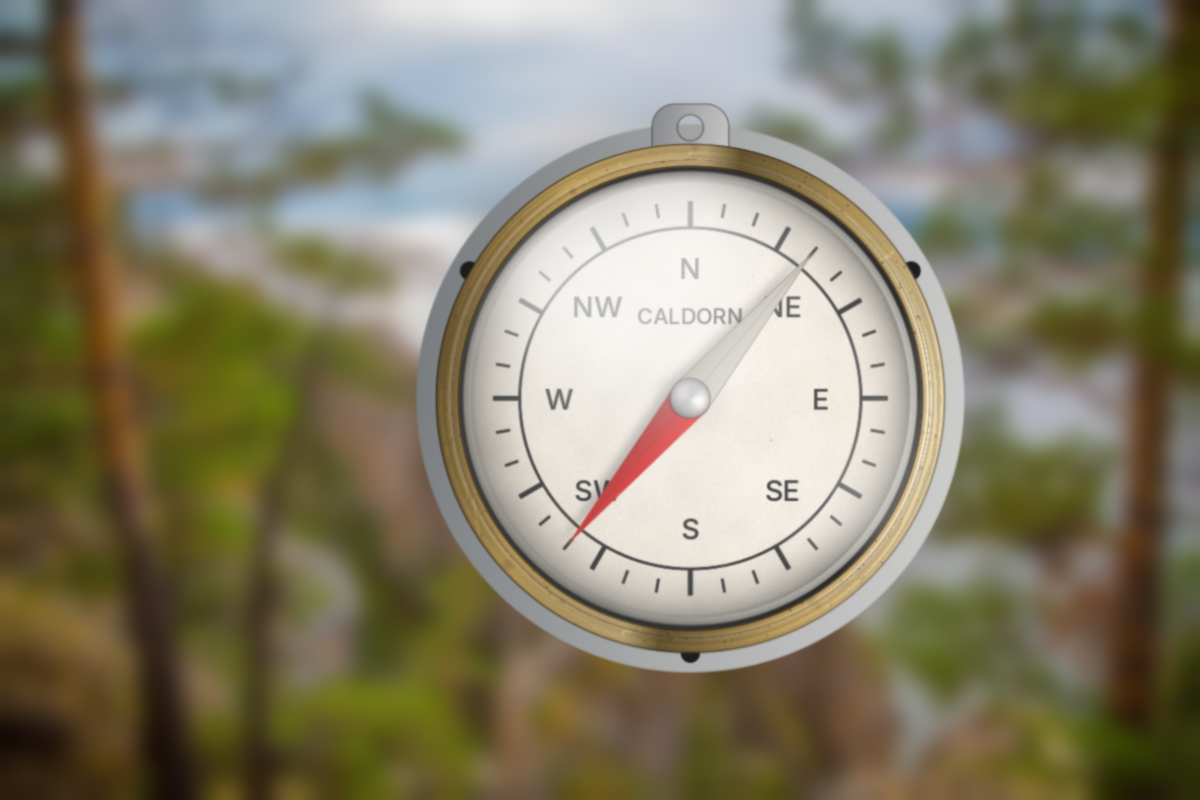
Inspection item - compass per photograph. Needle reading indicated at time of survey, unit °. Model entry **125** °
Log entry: **220** °
